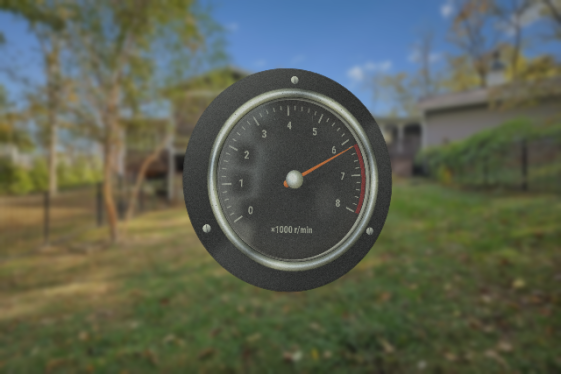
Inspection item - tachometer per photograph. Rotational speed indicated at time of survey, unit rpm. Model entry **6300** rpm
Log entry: **6200** rpm
